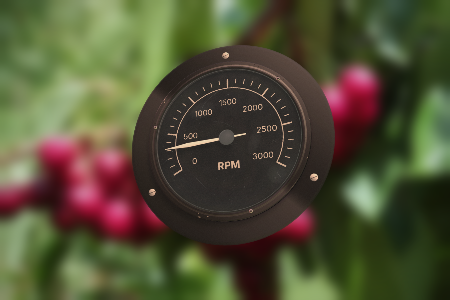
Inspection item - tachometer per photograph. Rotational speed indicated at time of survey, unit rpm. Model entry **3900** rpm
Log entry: **300** rpm
